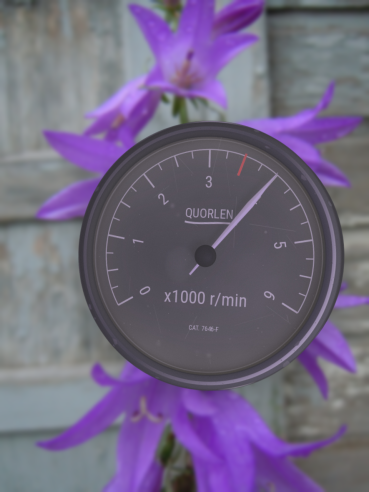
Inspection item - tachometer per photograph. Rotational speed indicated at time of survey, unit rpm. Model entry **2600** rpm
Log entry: **4000** rpm
